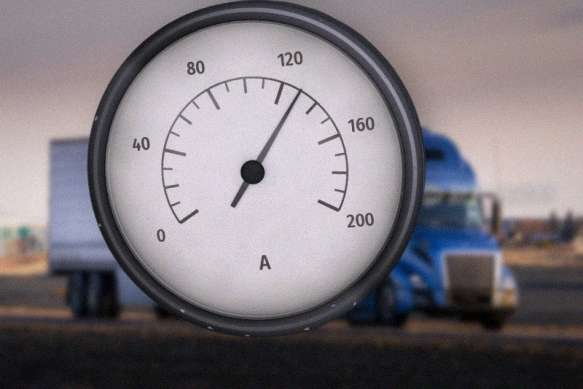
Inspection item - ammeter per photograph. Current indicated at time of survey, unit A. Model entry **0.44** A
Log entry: **130** A
